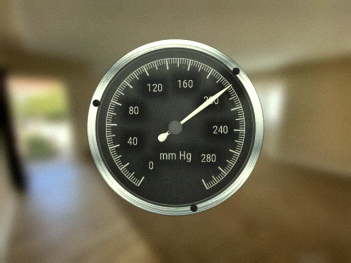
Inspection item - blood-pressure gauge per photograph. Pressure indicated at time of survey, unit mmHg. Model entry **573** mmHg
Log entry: **200** mmHg
